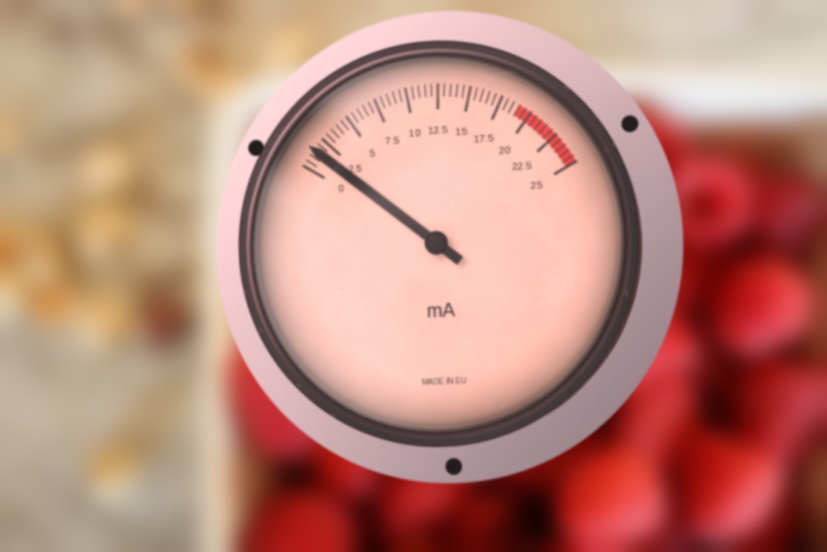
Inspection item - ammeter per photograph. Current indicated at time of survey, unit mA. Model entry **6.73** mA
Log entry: **1.5** mA
